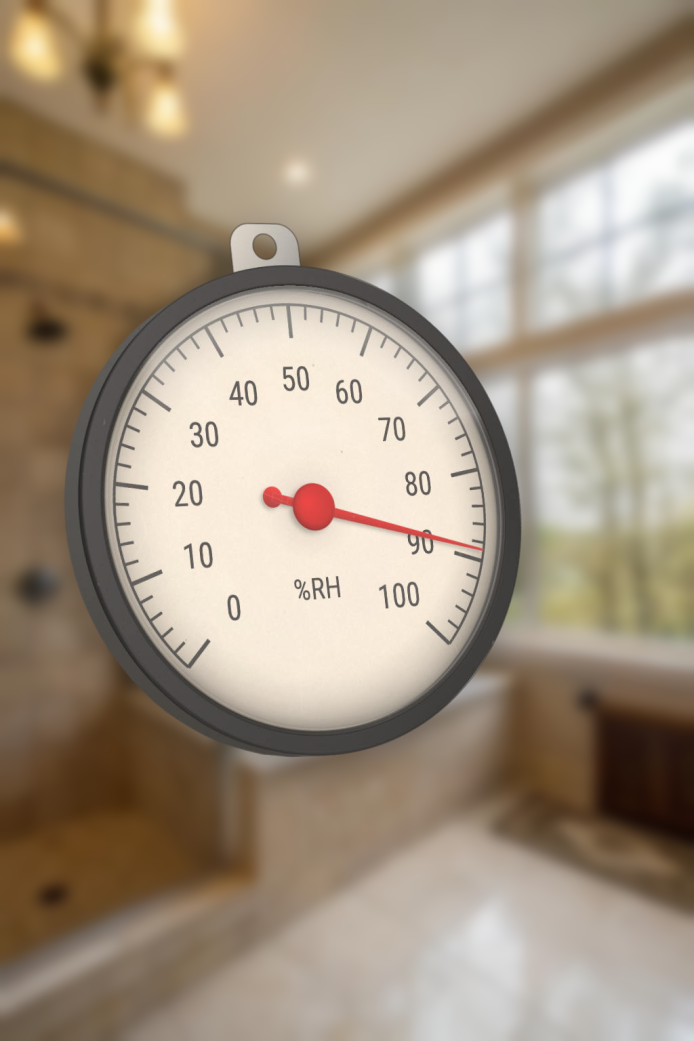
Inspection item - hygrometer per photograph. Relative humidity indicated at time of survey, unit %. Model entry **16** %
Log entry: **89** %
